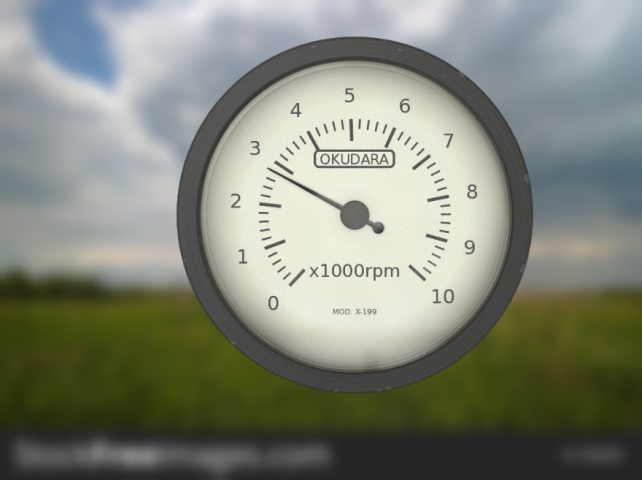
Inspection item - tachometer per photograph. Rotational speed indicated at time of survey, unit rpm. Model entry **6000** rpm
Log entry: **2800** rpm
